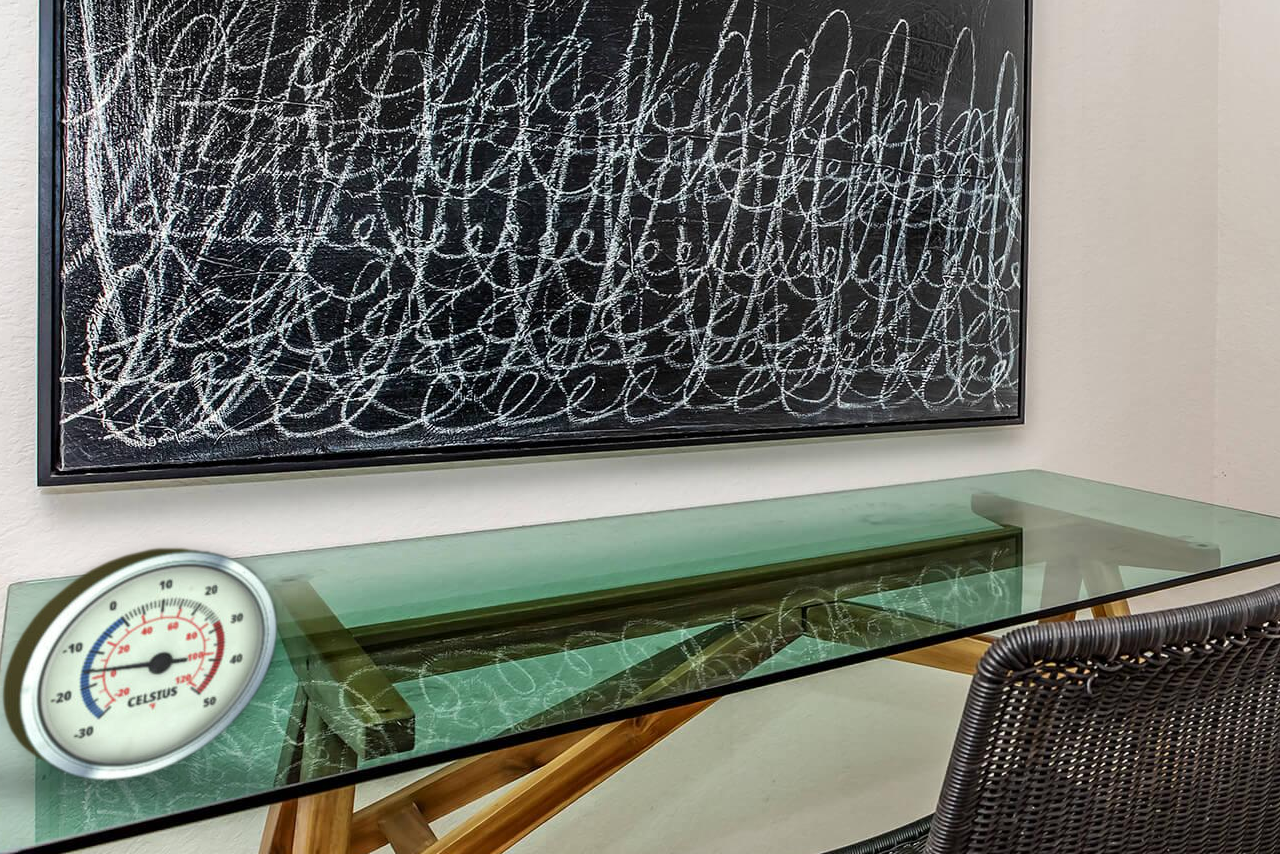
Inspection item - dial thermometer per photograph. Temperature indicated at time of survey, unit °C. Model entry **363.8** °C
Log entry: **-15** °C
